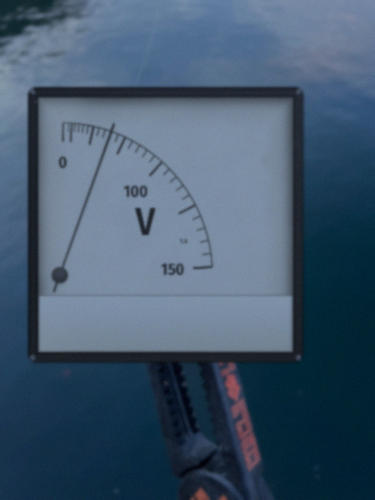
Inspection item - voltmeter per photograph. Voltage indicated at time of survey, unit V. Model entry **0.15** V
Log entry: **65** V
